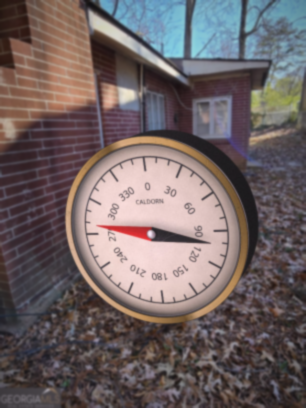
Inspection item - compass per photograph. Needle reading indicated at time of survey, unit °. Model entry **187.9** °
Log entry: **280** °
